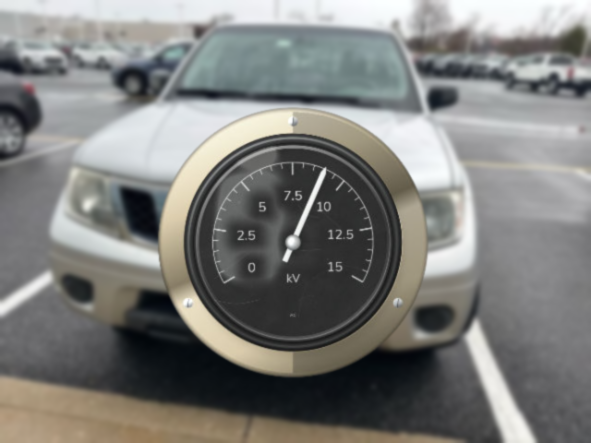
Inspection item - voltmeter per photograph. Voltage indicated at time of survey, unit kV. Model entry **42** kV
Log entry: **9** kV
